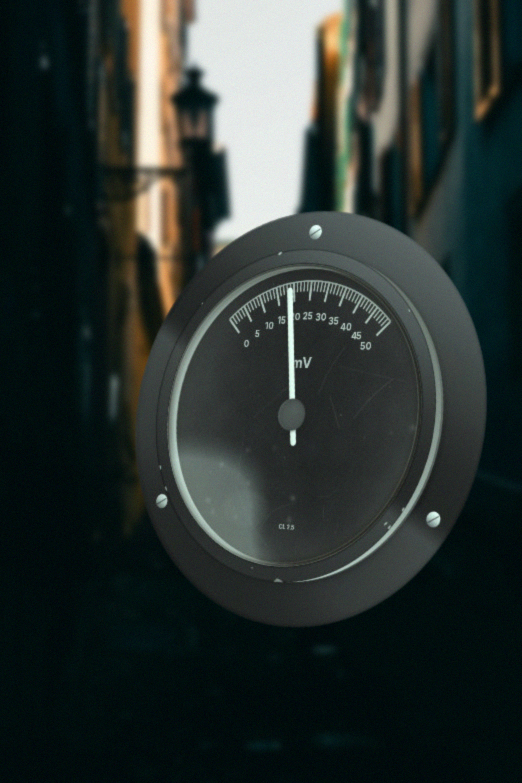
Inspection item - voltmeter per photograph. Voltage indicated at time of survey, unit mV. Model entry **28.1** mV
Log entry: **20** mV
